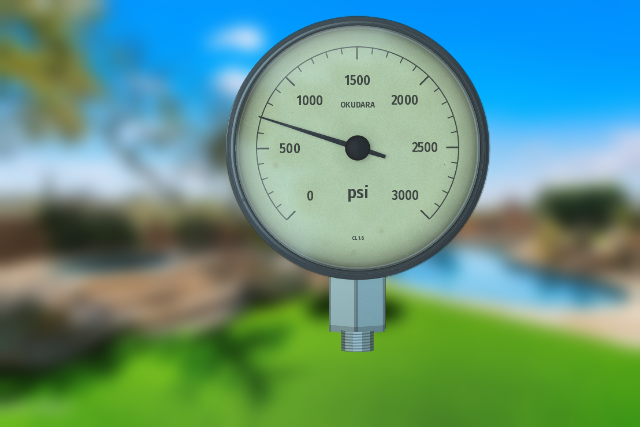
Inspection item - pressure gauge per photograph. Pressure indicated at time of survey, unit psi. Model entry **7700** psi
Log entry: **700** psi
